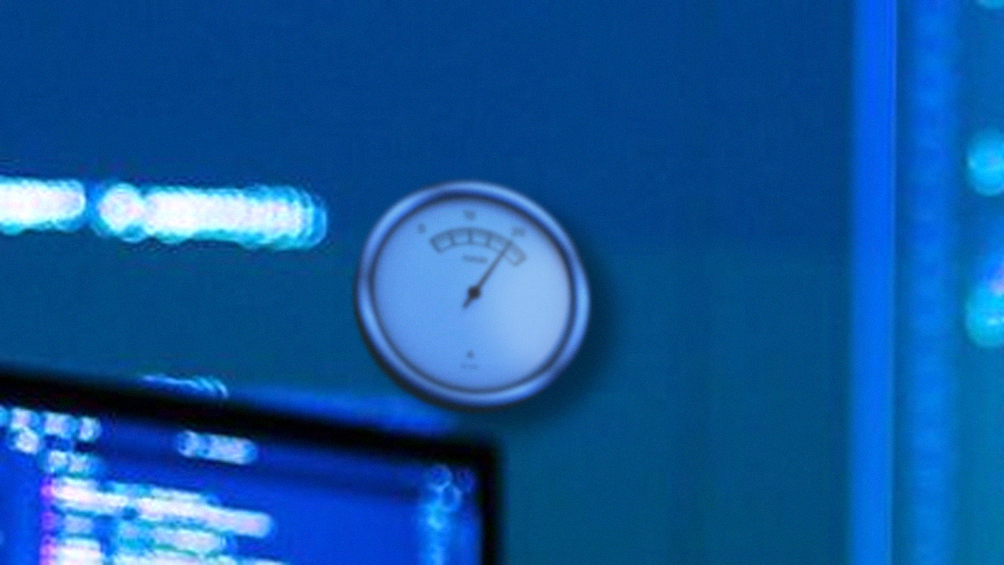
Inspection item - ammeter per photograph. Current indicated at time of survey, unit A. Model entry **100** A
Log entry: **20** A
